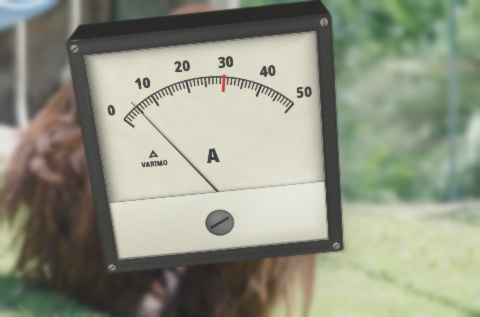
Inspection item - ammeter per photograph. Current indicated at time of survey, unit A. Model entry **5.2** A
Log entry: **5** A
